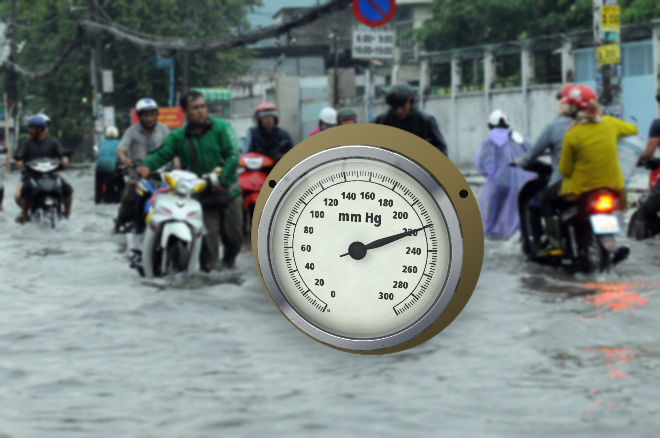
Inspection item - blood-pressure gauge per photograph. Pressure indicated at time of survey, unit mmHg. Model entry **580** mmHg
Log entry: **220** mmHg
